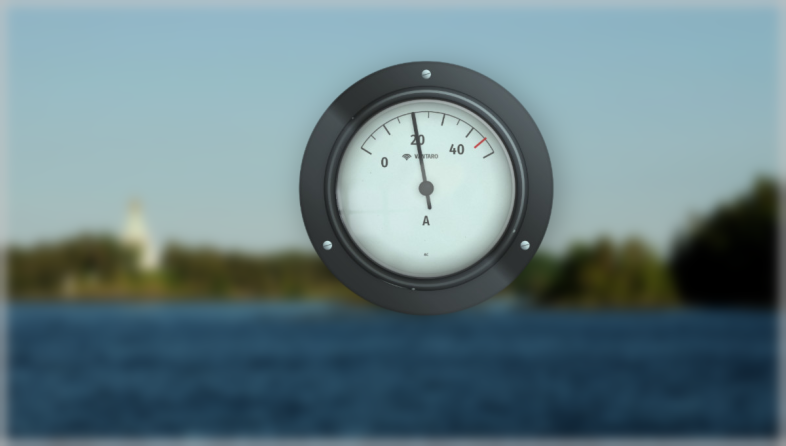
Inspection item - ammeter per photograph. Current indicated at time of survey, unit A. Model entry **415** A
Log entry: **20** A
